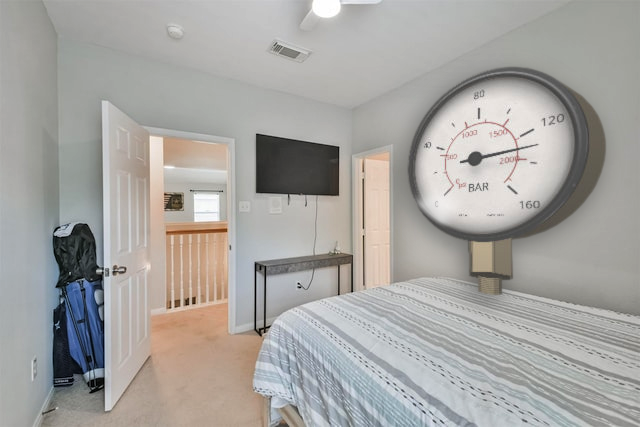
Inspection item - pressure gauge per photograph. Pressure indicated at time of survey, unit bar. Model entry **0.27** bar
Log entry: **130** bar
